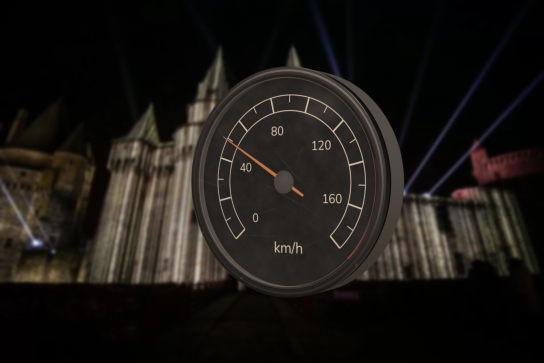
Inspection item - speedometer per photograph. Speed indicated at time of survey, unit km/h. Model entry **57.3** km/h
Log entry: **50** km/h
